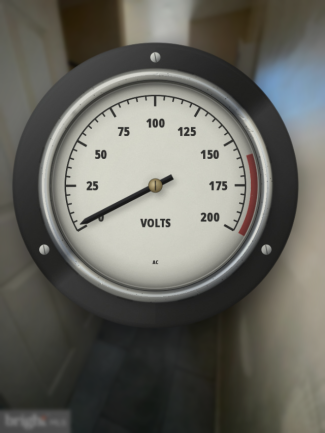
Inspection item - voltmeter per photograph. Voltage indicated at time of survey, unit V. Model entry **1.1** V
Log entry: **2.5** V
